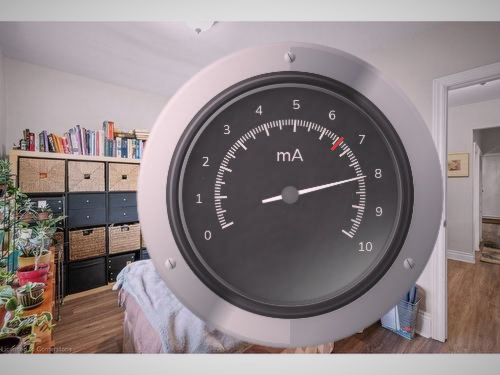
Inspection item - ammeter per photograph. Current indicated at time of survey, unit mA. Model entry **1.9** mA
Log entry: **8** mA
